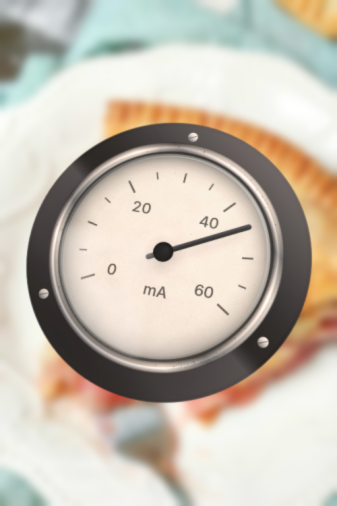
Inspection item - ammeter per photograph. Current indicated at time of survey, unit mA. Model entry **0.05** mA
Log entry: **45** mA
